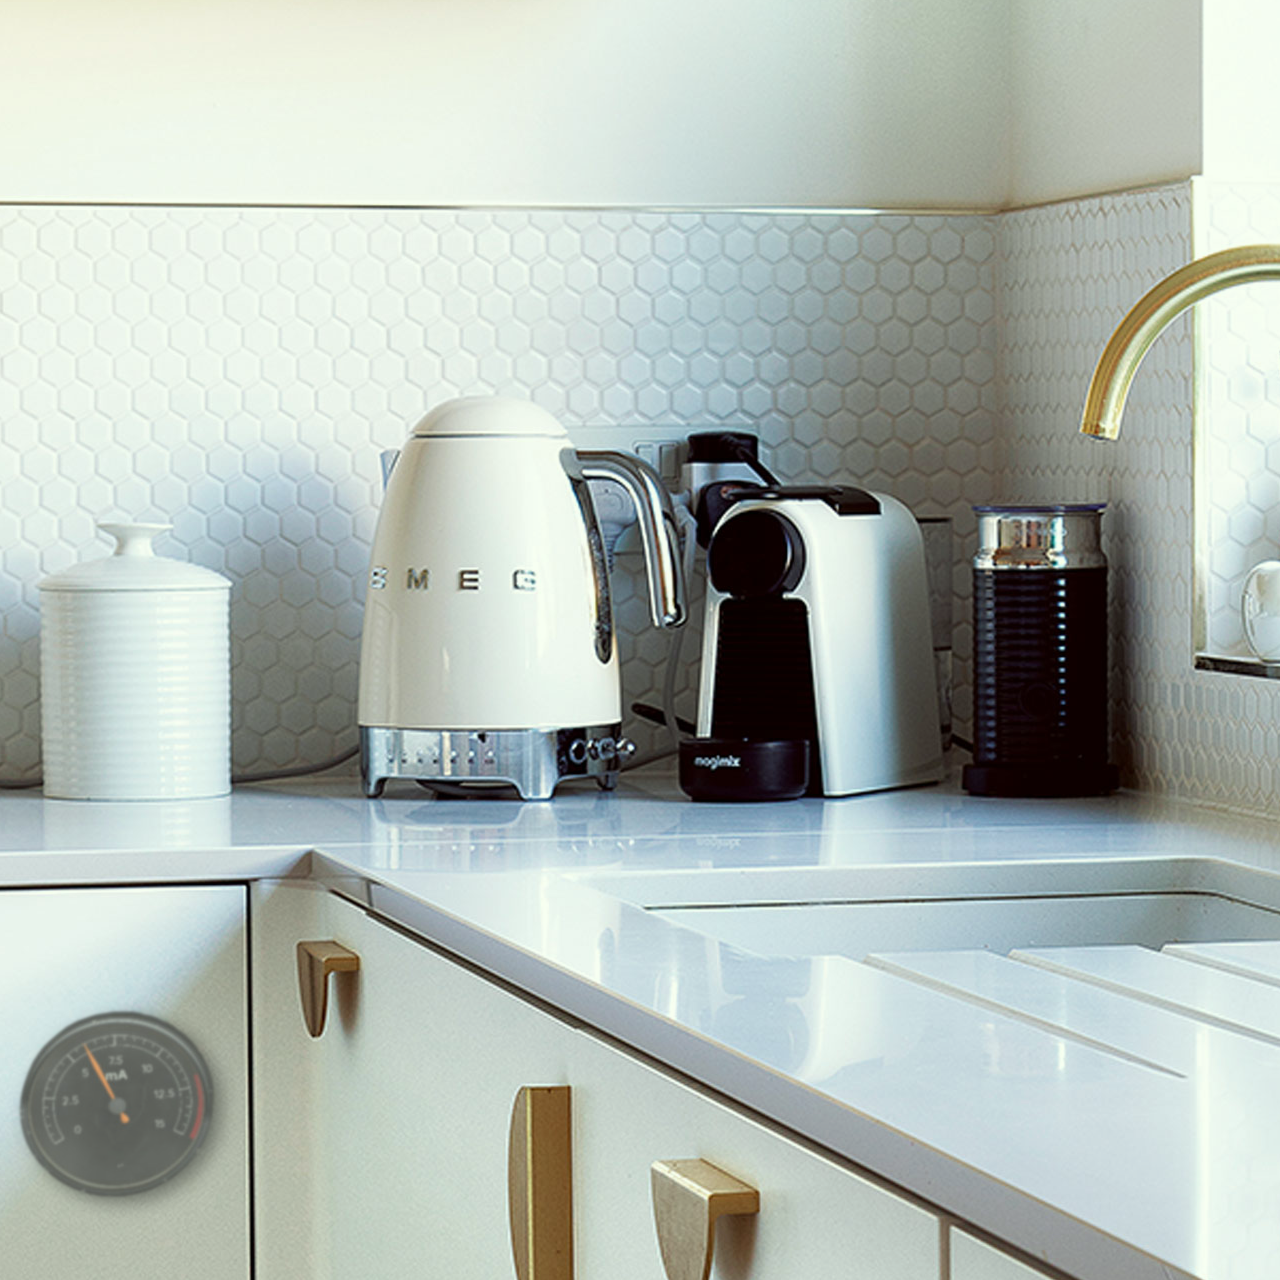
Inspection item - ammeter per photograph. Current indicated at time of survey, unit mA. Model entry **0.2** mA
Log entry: **6** mA
